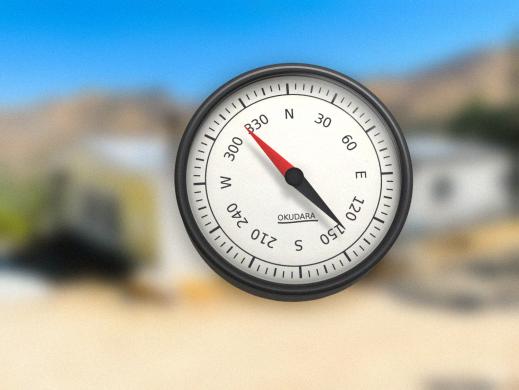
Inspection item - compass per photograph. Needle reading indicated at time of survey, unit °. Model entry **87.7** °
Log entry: **320** °
